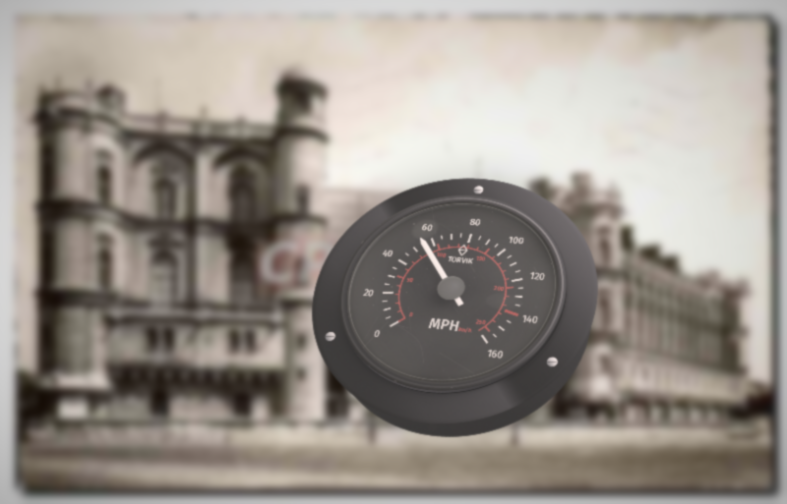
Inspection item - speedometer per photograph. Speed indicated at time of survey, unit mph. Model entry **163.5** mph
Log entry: **55** mph
